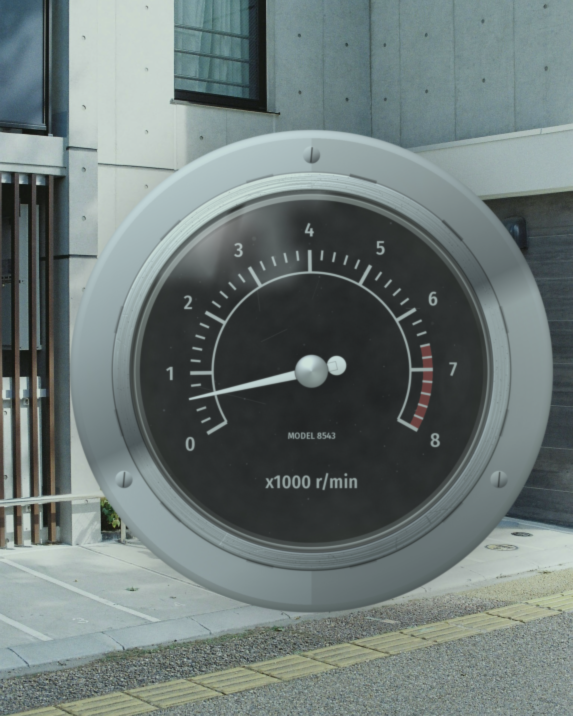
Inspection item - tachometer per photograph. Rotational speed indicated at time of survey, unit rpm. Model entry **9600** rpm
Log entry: **600** rpm
